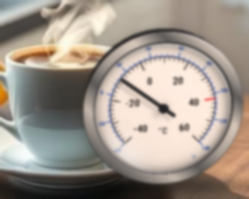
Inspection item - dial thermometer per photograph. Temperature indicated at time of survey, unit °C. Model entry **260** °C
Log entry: **-10** °C
